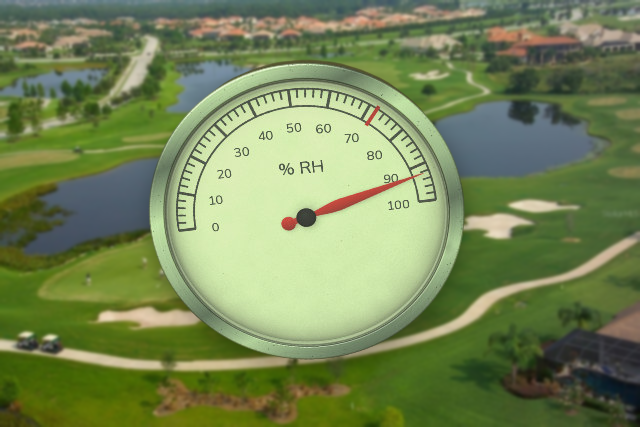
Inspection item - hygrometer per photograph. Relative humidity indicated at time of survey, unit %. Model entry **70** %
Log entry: **92** %
